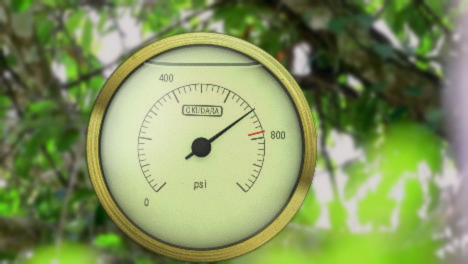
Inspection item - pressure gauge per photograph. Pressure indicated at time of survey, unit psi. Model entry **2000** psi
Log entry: **700** psi
